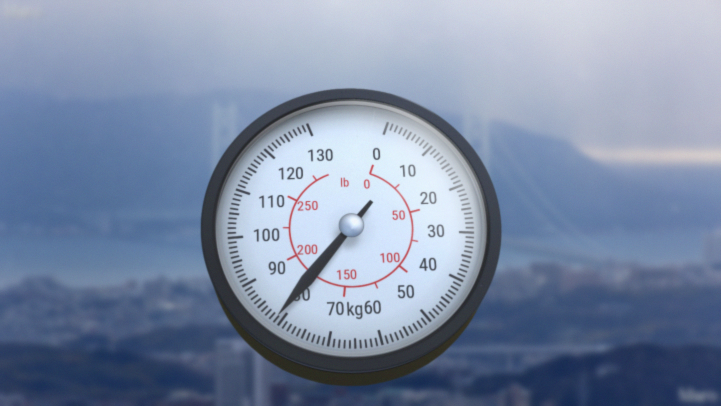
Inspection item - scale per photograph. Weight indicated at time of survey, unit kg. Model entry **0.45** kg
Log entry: **81** kg
